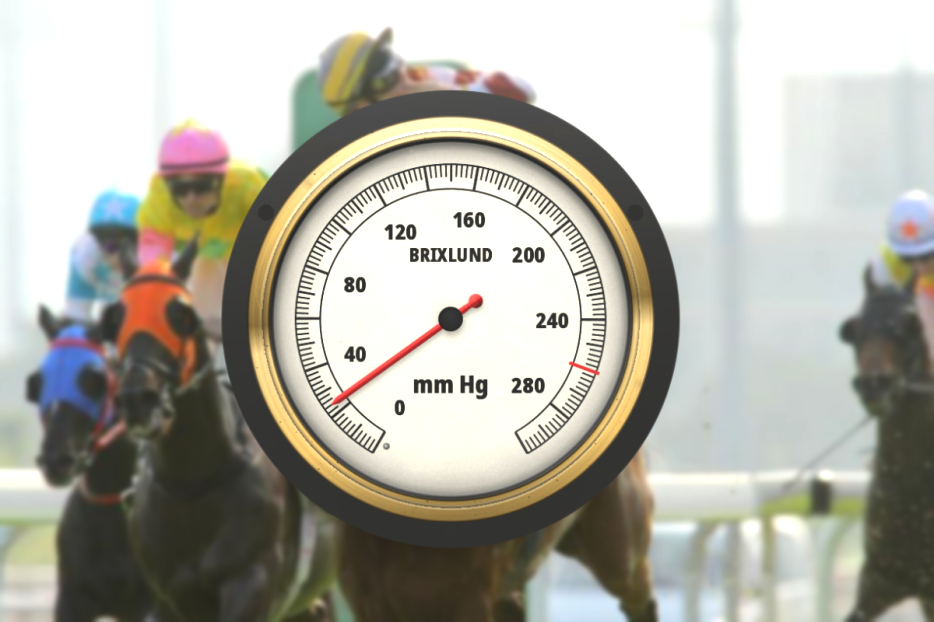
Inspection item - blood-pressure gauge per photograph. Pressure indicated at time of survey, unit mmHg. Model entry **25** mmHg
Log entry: **24** mmHg
